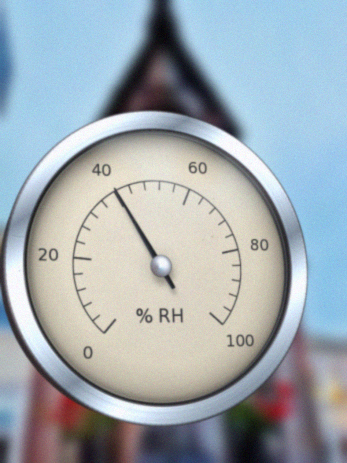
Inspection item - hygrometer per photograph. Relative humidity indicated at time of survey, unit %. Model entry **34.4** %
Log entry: **40** %
